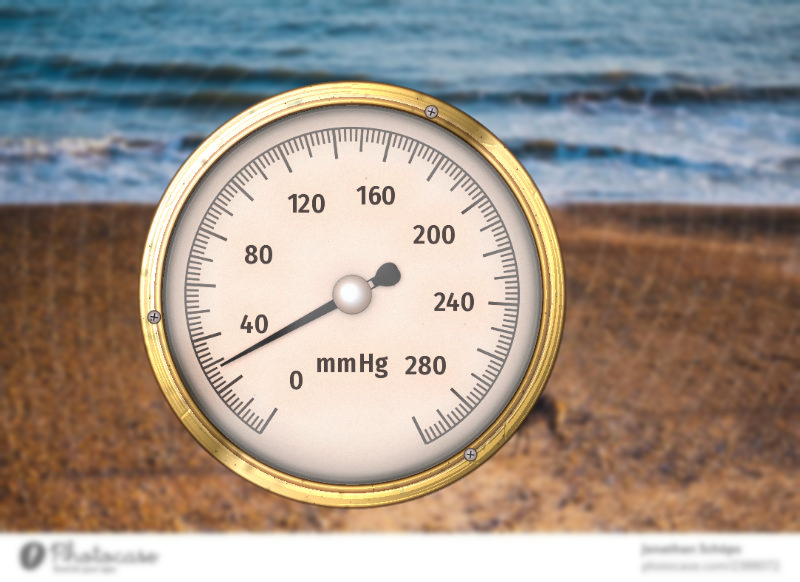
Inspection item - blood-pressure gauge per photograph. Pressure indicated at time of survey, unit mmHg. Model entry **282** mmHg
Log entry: **28** mmHg
